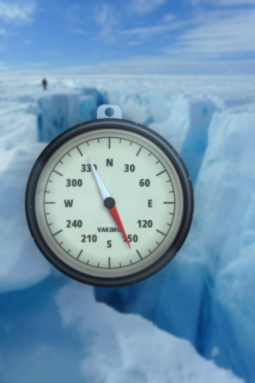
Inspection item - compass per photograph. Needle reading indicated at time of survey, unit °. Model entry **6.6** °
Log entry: **155** °
